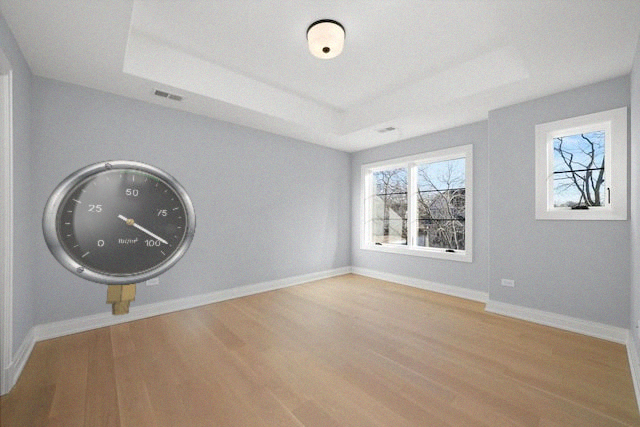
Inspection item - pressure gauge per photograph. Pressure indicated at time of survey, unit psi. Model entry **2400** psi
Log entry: **95** psi
